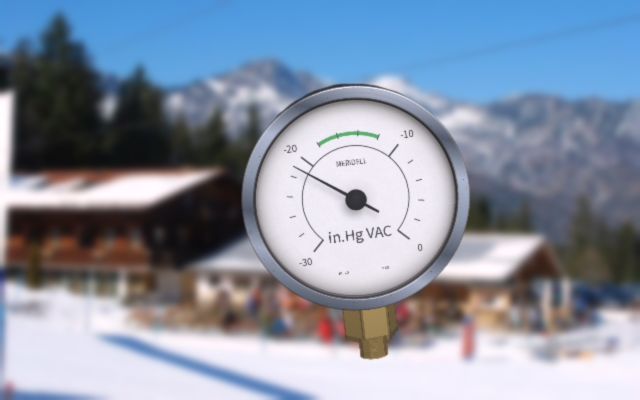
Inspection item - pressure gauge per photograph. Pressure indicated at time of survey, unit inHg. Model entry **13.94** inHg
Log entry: **-21** inHg
